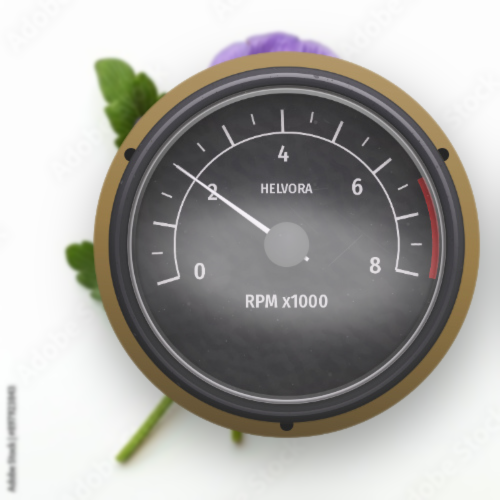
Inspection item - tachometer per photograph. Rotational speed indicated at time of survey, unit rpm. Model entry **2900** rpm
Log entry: **2000** rpm
